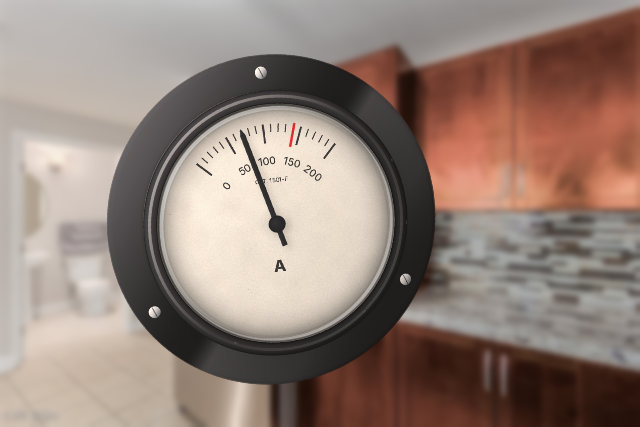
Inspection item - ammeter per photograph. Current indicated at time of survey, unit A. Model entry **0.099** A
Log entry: **70** A
